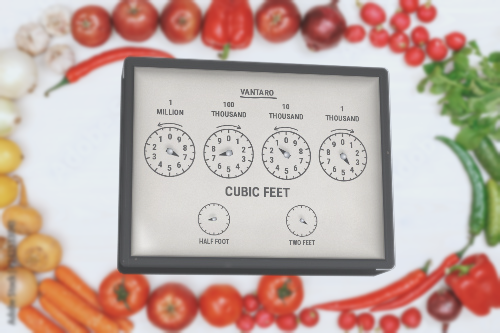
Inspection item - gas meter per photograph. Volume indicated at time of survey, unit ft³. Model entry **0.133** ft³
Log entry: **671400** ft³
